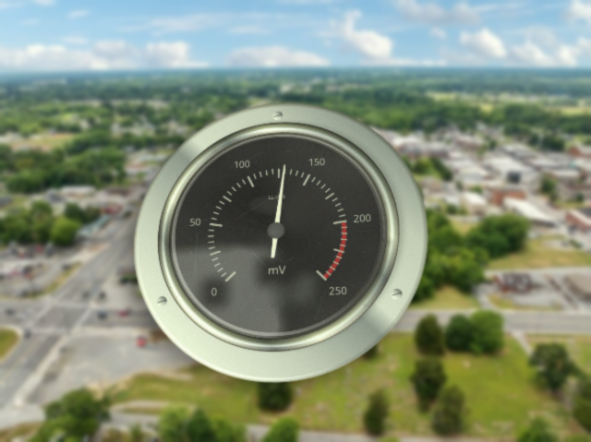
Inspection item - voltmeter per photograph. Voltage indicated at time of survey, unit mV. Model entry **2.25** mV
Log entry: **130** mV
